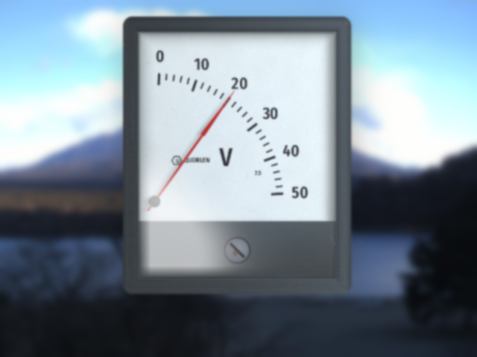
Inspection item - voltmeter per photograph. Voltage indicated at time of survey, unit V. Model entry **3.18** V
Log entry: **20** V
